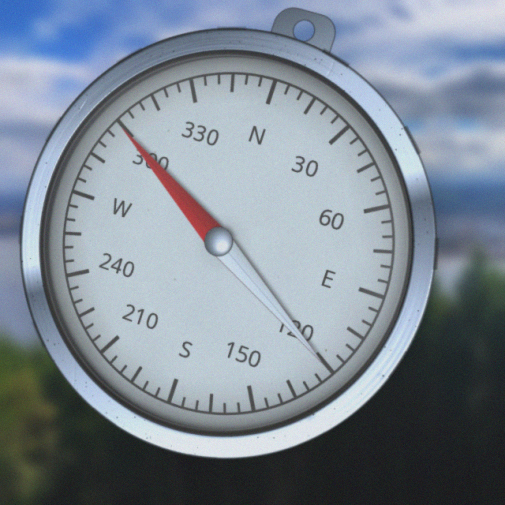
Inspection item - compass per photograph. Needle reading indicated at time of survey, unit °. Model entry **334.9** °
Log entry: **300** °
